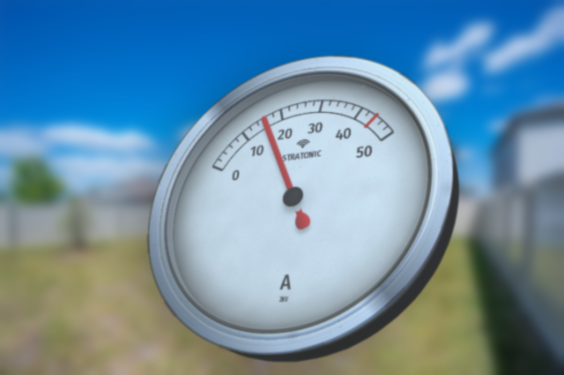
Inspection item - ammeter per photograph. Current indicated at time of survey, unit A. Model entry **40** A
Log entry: **16** A
